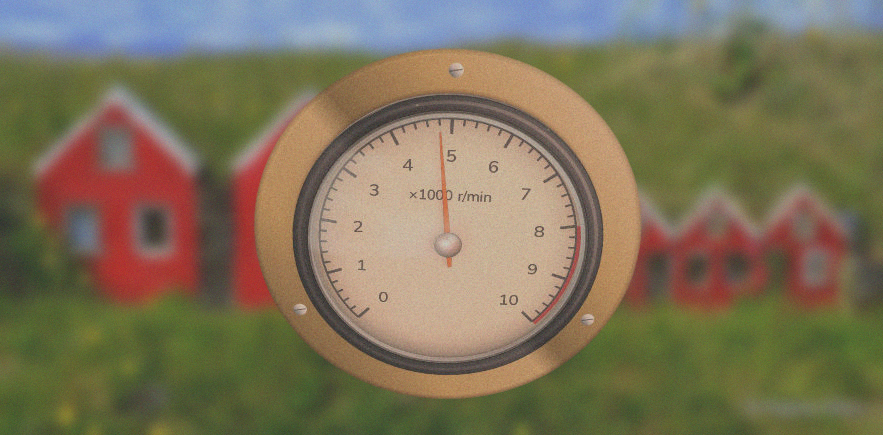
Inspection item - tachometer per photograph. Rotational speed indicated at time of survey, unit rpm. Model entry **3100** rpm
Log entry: **4800** rpm
